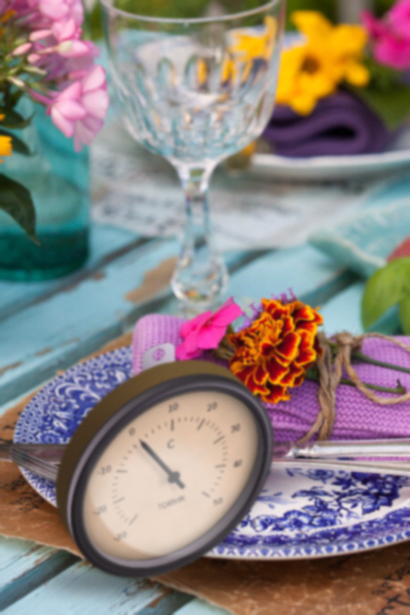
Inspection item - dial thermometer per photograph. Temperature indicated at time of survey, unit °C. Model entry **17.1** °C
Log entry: **0** °C
